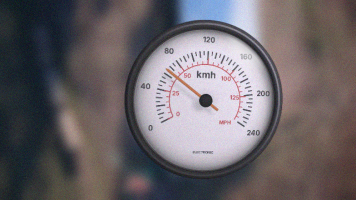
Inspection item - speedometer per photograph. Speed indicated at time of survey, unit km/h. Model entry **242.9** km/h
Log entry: **65** km/h
